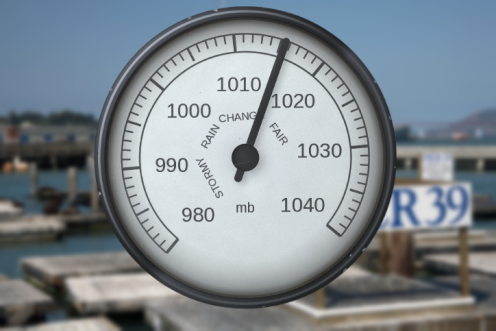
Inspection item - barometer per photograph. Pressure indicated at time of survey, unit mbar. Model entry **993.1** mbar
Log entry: **1015.5** mbar
